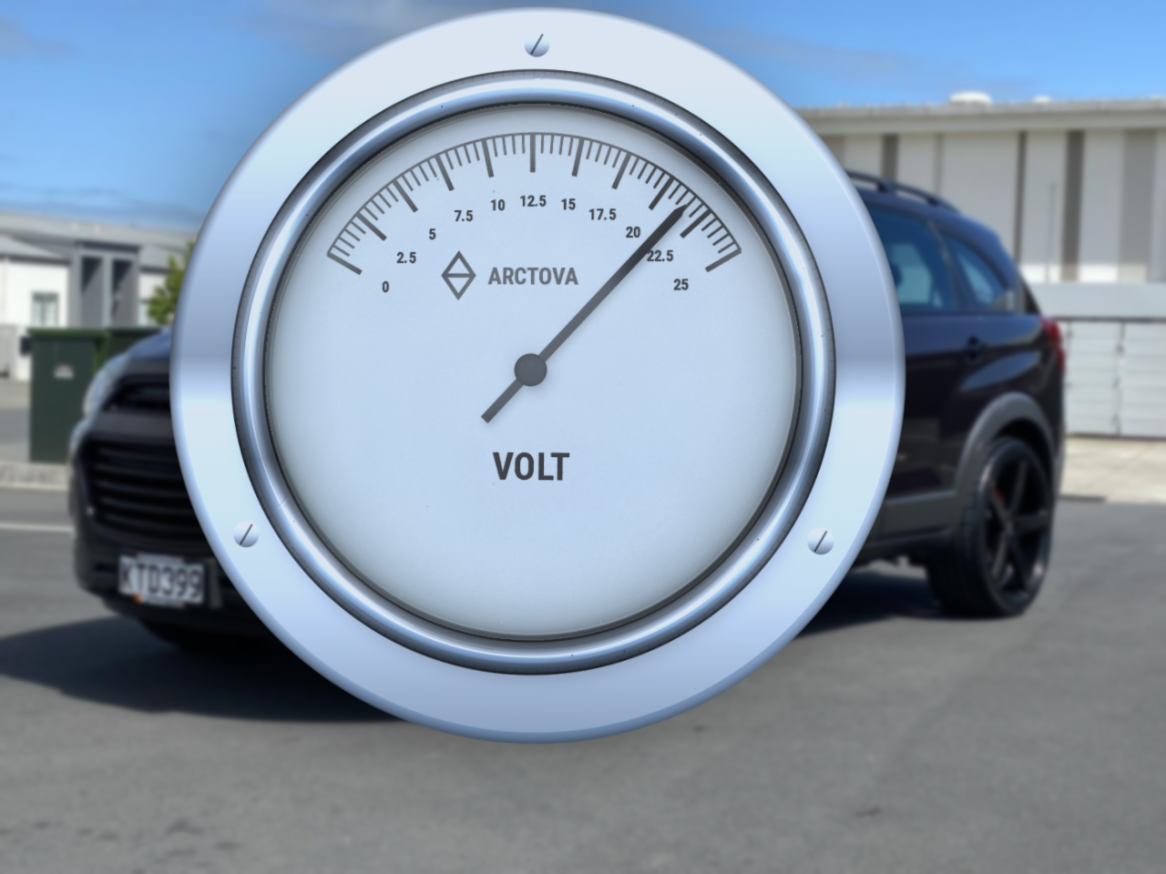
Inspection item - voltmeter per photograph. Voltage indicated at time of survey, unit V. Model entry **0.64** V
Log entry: **21.5** V
